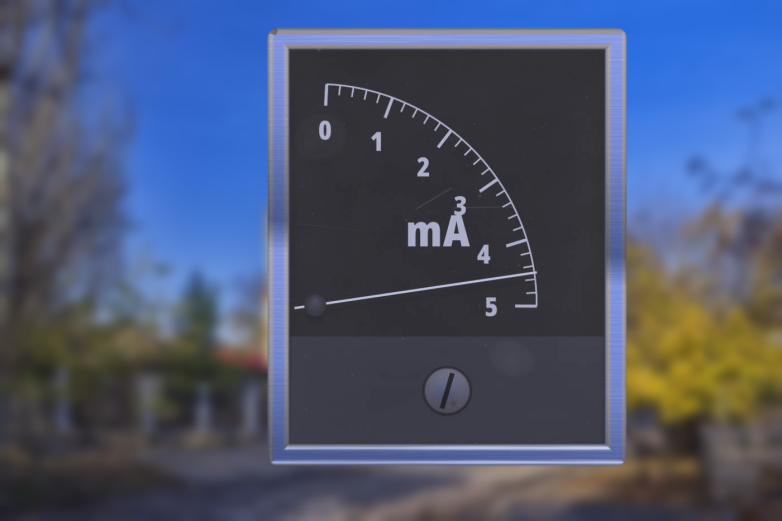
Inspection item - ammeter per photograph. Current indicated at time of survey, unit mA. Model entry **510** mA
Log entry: **4.5** mA
